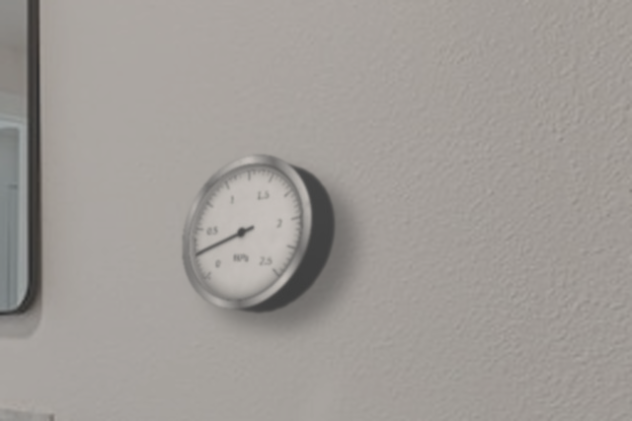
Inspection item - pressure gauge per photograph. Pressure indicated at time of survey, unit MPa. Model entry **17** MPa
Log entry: **0.25** MPa
